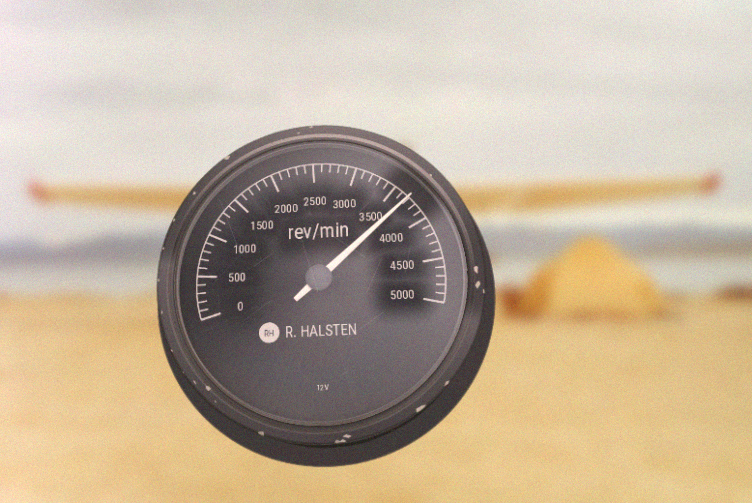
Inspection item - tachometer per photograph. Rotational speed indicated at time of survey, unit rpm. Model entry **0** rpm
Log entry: **3700** rpm
